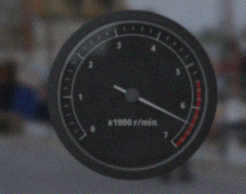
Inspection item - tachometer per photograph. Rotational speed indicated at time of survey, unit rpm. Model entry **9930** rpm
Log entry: **6400** rpm
